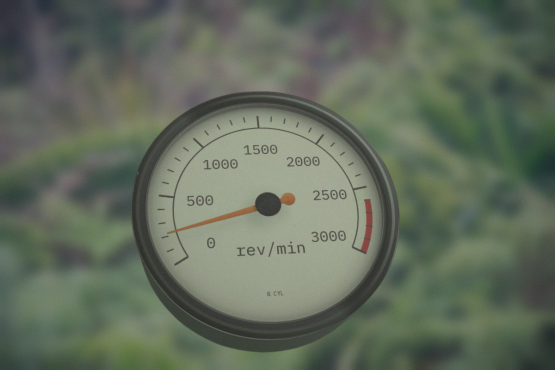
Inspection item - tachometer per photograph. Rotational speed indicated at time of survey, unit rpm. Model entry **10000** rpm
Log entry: **200** rpm
